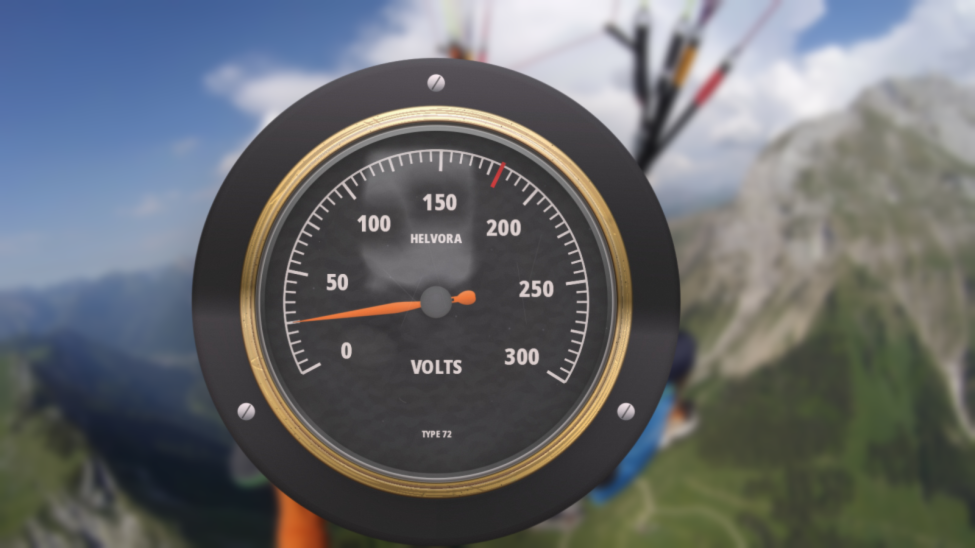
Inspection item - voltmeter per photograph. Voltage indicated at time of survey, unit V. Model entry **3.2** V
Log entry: **25** V
